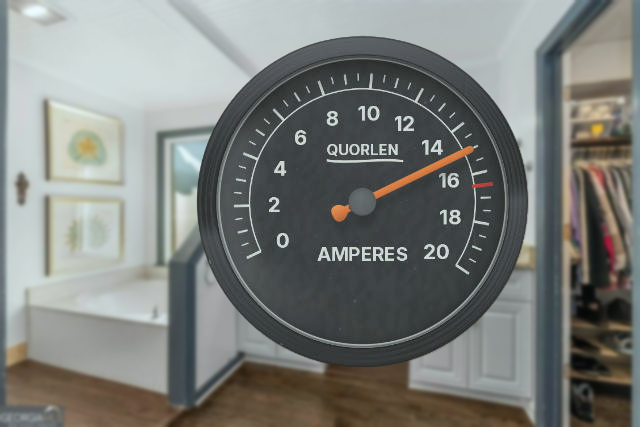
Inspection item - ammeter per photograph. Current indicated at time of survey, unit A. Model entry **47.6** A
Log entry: **15** A
